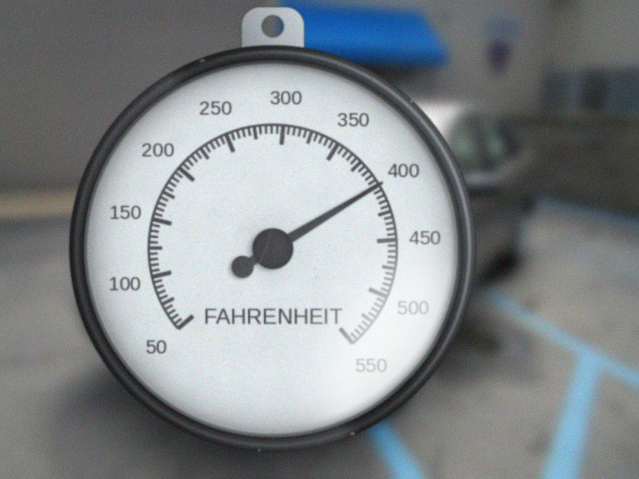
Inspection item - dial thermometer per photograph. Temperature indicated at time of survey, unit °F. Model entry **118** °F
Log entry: **400** °F
